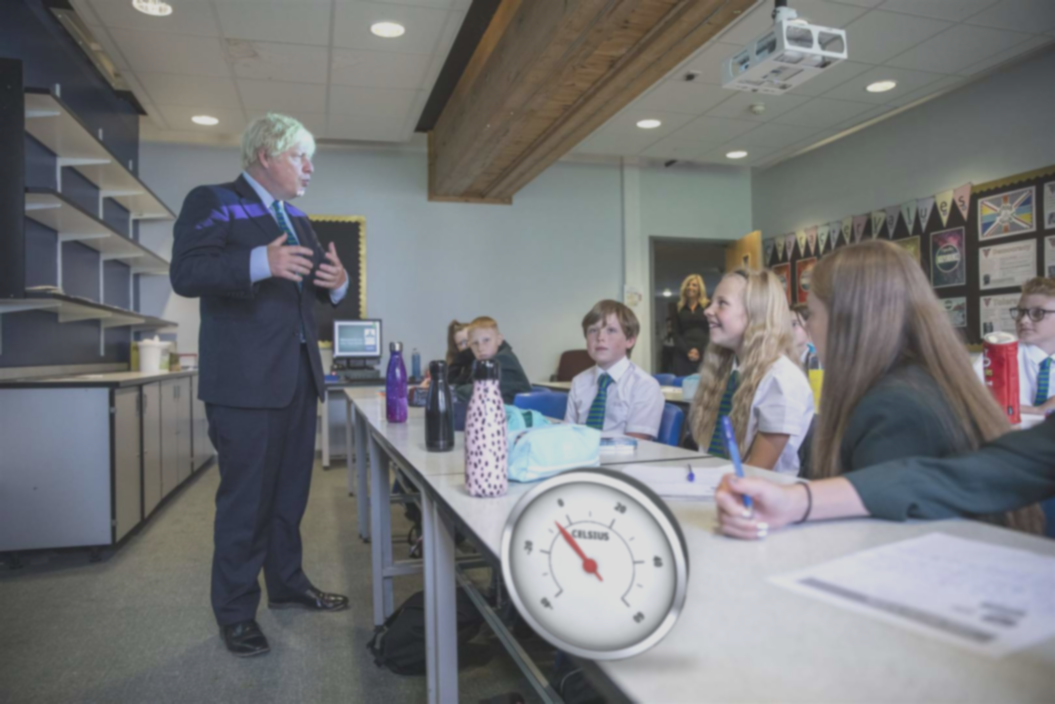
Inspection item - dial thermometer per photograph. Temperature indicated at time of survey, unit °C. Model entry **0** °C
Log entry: **-5** °C
